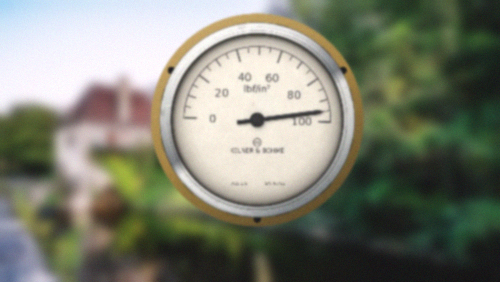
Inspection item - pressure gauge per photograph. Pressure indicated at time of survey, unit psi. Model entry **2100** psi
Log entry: **95** psi
